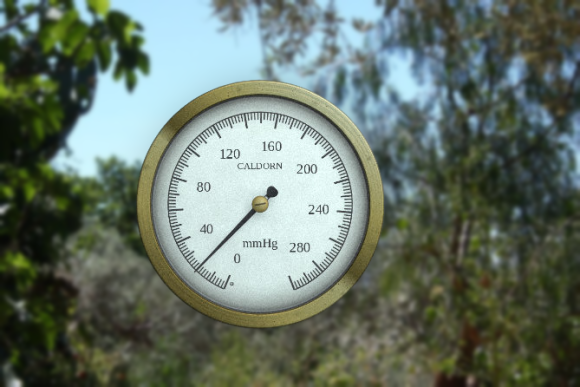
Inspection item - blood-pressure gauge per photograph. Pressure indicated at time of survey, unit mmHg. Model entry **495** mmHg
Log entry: **20** mmHg
